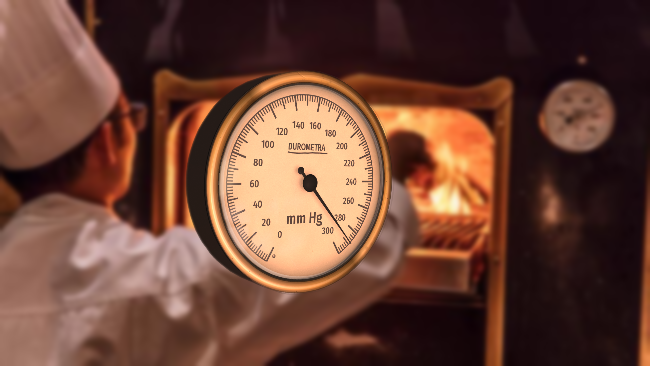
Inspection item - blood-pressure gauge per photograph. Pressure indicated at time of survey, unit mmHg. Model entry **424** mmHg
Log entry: **290** mmHg
